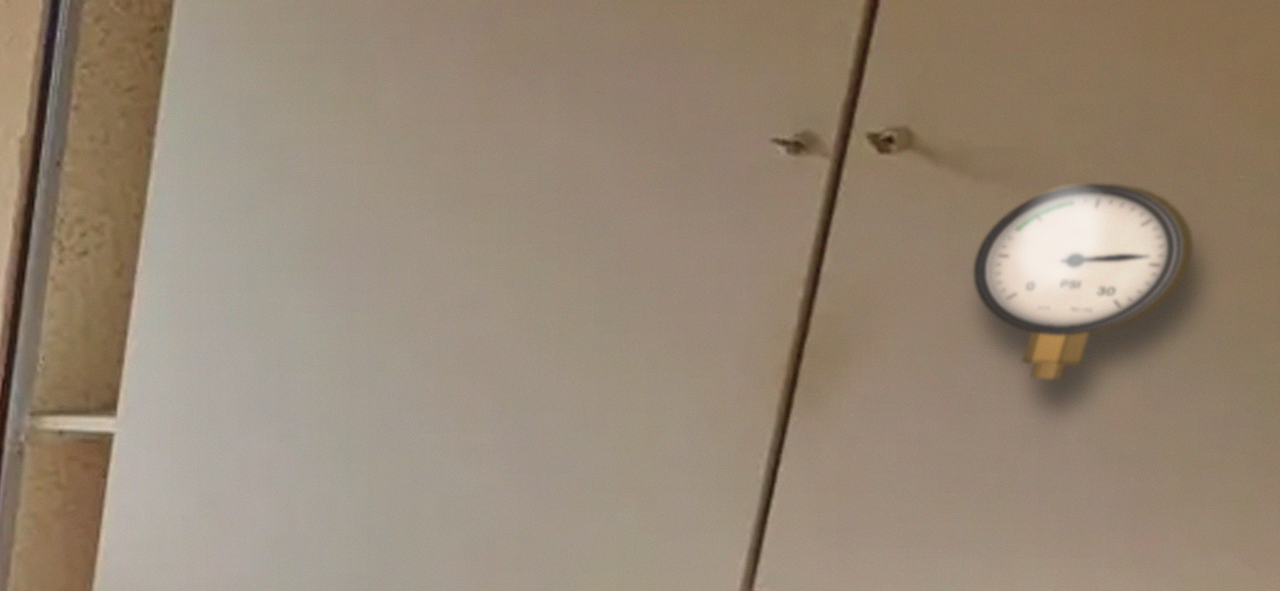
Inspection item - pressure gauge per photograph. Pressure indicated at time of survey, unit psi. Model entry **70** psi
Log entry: **24** psi
